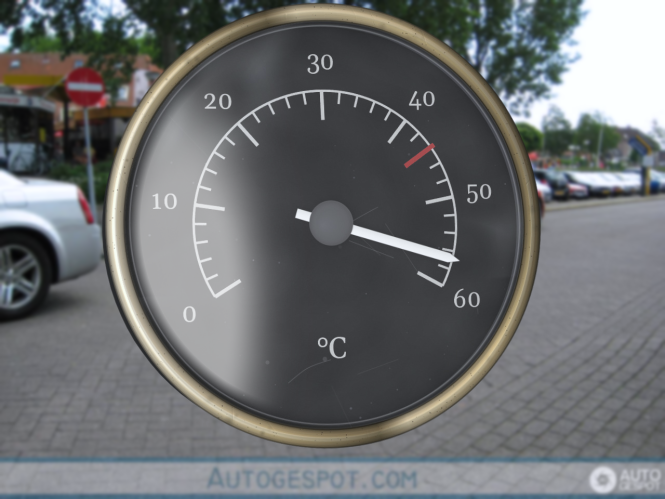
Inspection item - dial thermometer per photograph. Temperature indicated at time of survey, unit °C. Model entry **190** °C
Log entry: **57** °C
